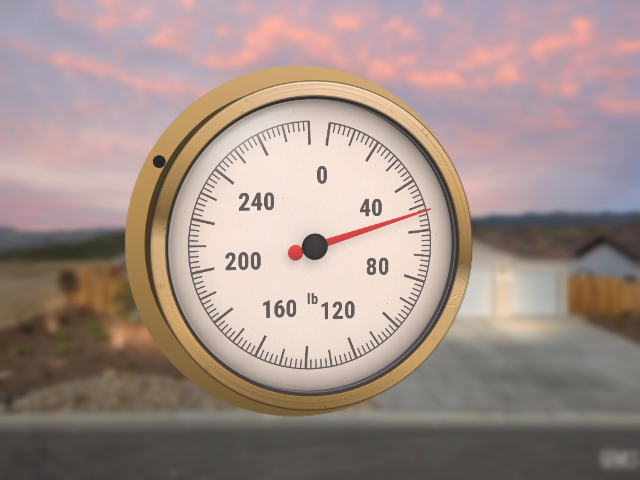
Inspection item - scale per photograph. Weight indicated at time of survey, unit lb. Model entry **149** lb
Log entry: **52** lb
